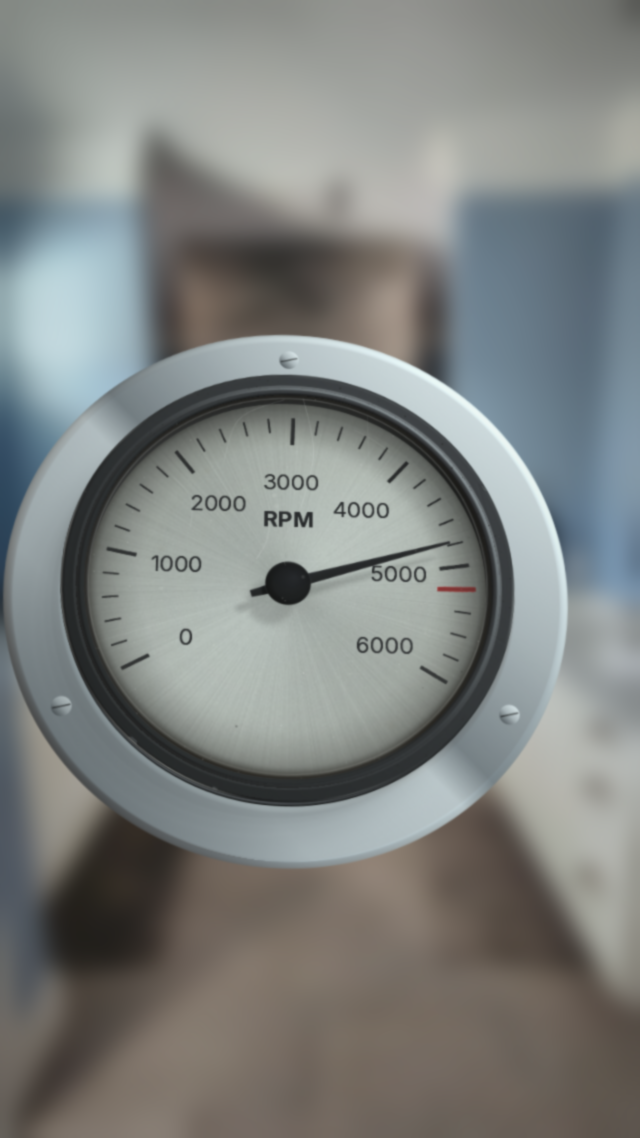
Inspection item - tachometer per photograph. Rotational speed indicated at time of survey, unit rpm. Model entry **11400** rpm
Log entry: **4800** rpm
